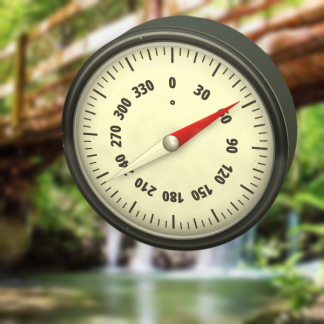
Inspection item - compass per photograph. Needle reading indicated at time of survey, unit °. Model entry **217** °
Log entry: **55** °
